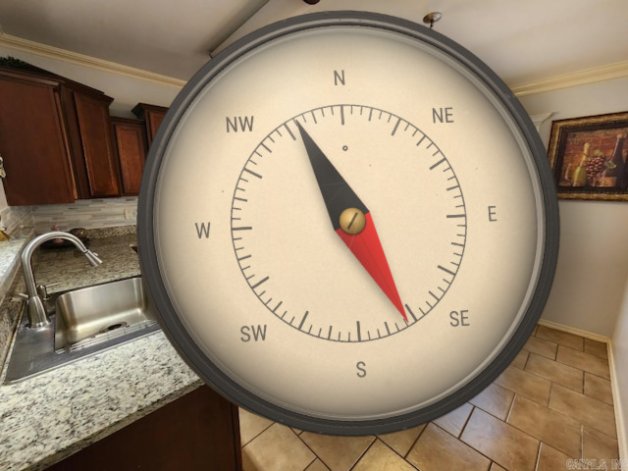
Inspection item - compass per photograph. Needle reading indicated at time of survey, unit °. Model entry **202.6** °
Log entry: **155** °
